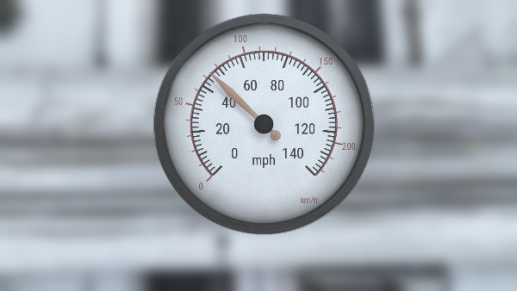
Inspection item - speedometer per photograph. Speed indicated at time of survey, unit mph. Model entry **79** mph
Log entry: **46** mph
